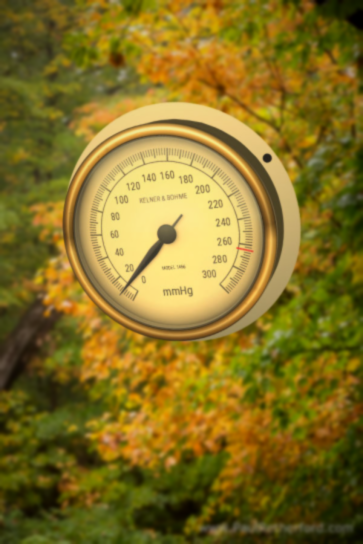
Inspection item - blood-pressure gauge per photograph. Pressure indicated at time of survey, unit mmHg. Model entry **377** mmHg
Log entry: **10** mmHg
